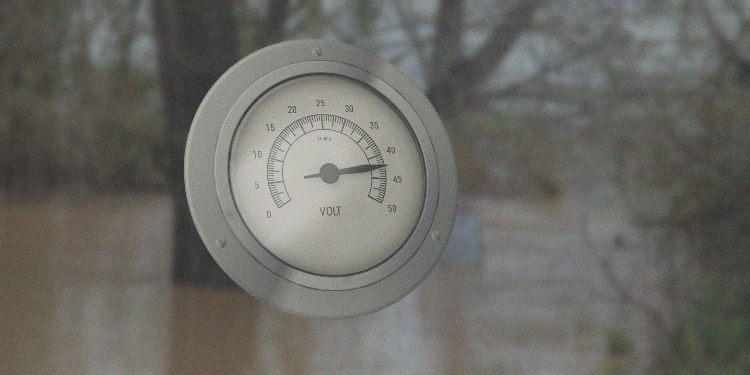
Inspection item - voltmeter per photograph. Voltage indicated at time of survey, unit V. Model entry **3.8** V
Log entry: **42.5** V
